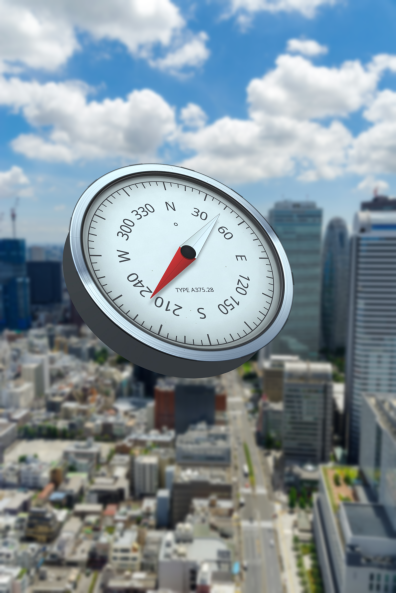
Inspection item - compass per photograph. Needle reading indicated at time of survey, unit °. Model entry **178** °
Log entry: **225** °
